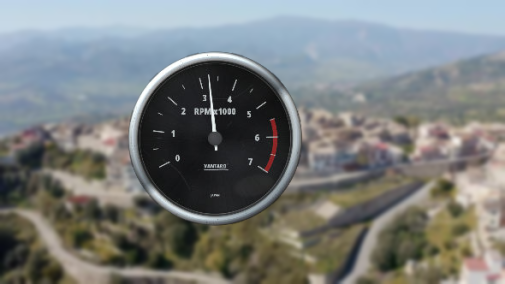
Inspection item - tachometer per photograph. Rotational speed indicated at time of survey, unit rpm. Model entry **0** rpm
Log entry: **3250** rpm
